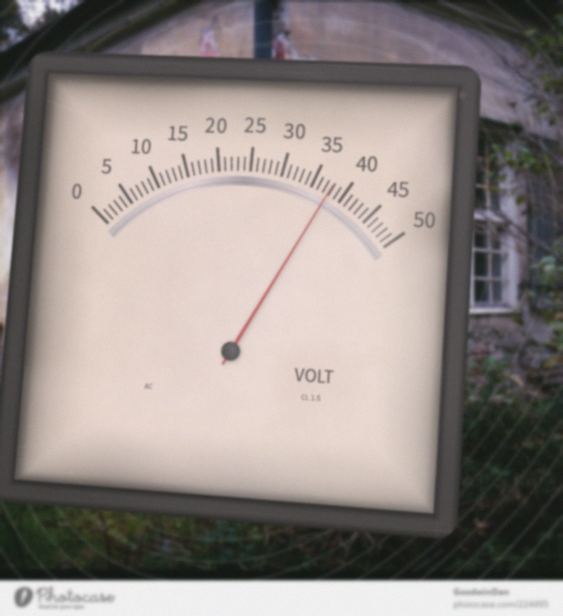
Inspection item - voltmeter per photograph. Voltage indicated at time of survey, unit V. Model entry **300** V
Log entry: **38** V
